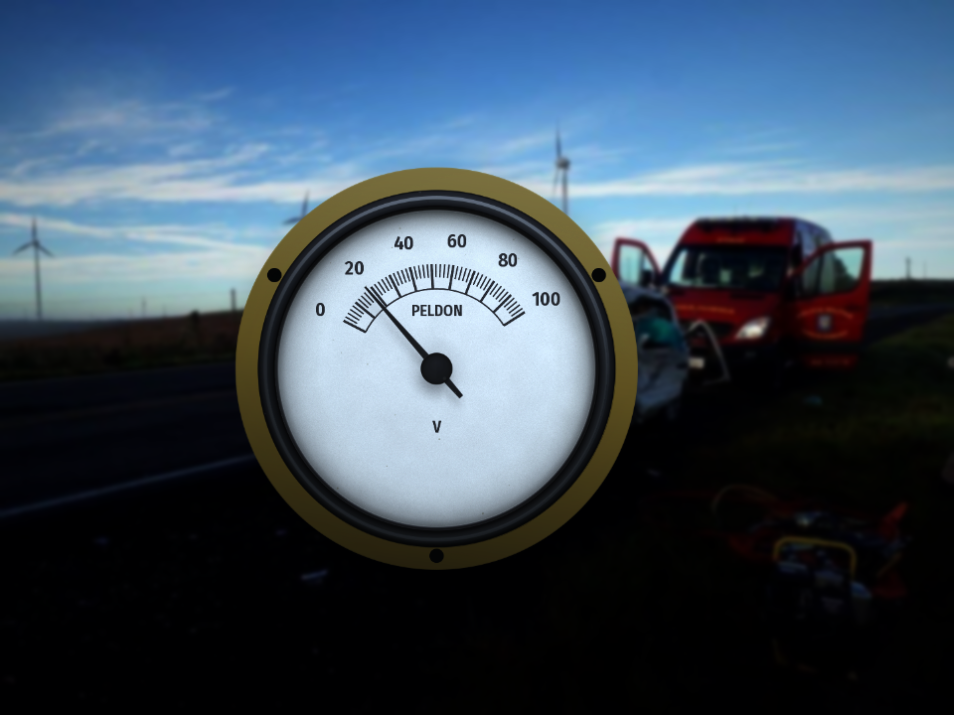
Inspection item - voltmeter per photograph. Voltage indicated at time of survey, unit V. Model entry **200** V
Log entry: **18** V
